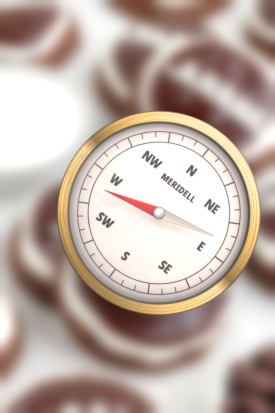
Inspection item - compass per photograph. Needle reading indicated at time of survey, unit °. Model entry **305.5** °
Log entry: **255** °
